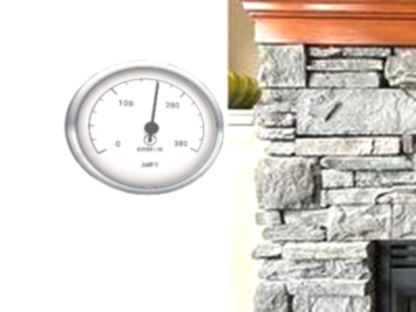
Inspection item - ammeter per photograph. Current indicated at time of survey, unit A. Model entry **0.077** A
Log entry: **160** A
